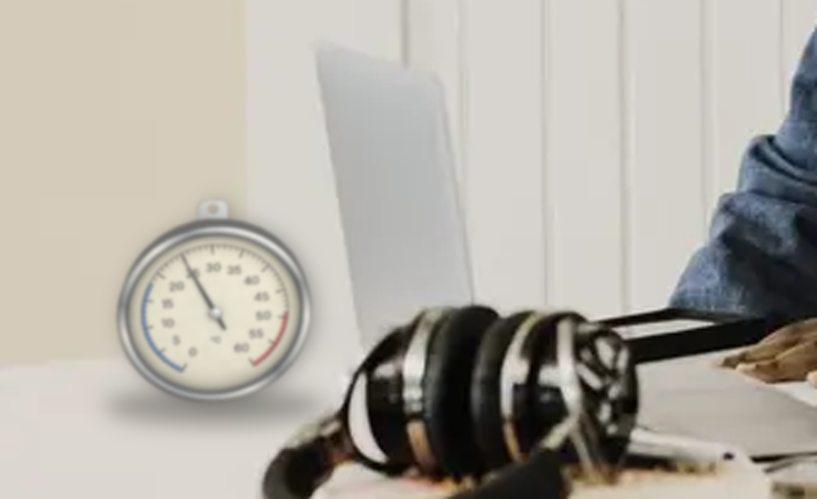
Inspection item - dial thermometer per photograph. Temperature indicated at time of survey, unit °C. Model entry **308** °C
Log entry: **25** °C
